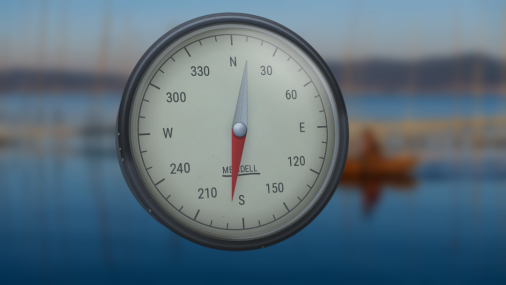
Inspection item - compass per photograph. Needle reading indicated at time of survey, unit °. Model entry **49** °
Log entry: **190** °
